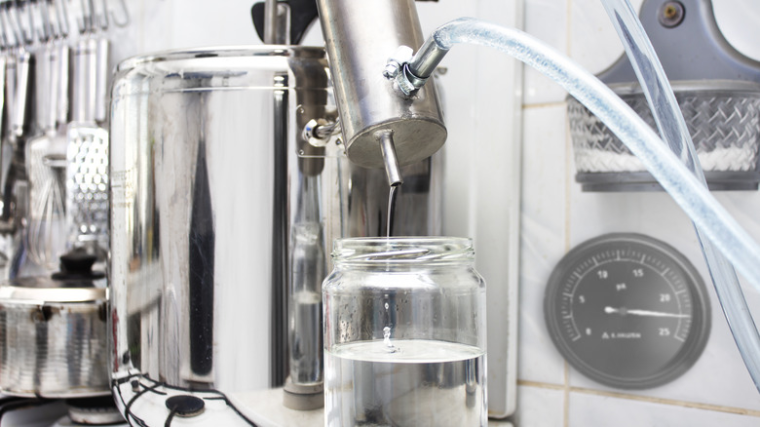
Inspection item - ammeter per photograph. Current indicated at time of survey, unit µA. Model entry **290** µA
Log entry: **22.5** µA
